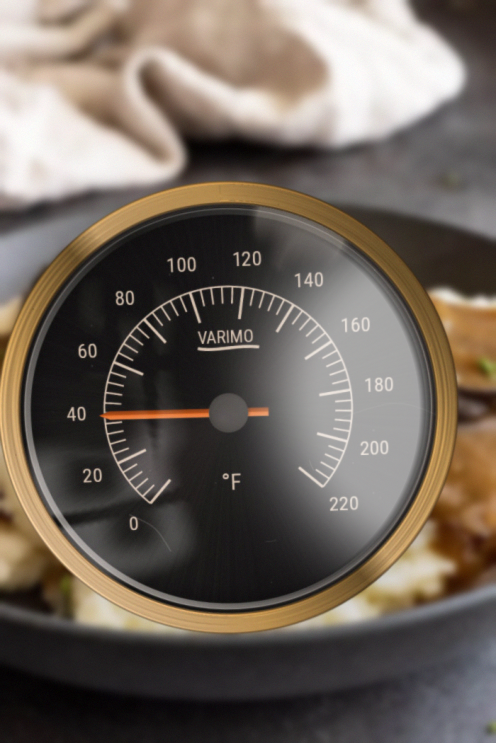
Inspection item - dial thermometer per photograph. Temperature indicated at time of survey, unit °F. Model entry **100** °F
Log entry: **40** °F
